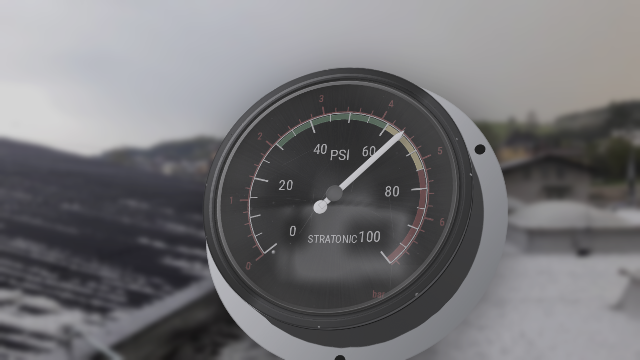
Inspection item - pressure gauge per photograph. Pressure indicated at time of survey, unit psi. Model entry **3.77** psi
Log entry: **65** psi
